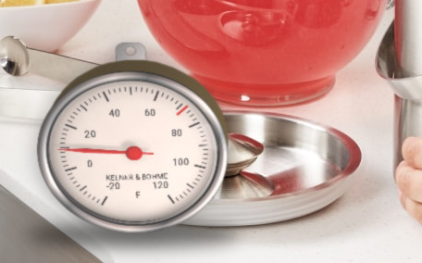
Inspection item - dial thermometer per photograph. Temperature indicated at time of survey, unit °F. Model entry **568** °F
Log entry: **10** °F
